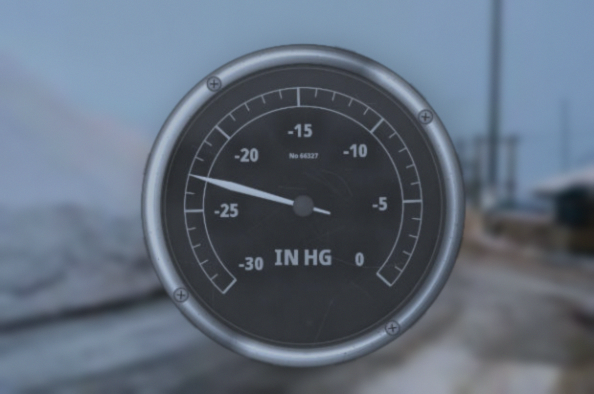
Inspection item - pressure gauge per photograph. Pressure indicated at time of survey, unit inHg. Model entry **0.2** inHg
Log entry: **-23** inHg
